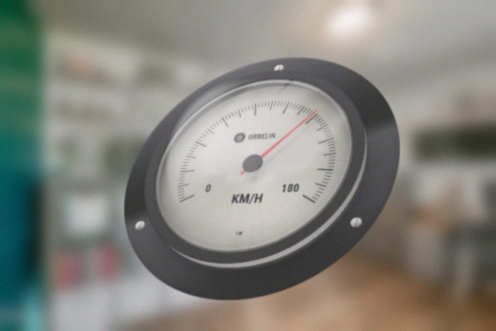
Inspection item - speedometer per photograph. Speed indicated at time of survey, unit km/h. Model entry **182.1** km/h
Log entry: **120** km/h
